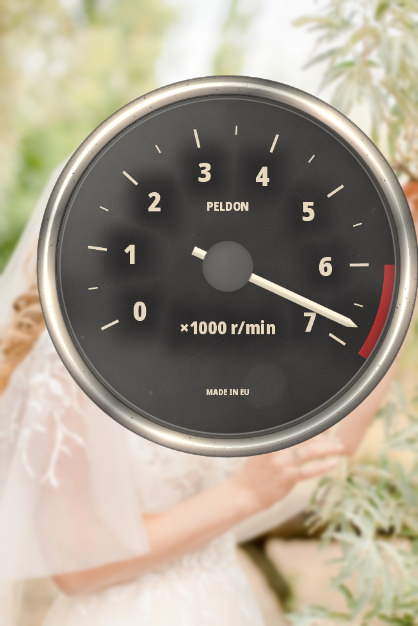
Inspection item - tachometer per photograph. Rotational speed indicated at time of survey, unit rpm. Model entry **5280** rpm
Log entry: **6750** rpm
